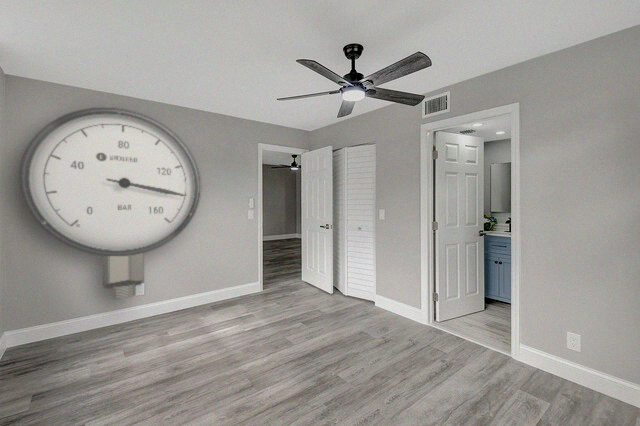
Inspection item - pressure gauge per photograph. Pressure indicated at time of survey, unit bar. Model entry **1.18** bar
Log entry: **140** bar
